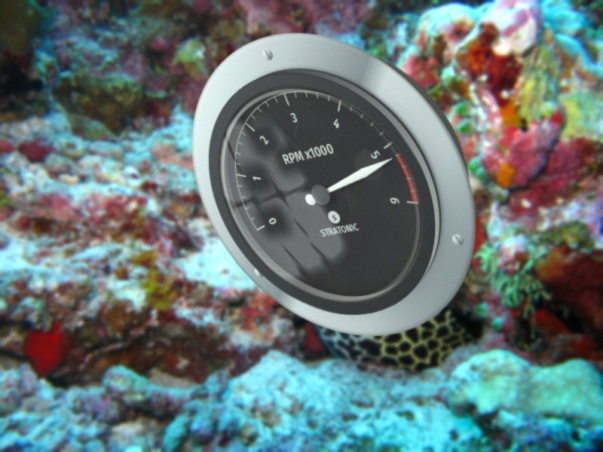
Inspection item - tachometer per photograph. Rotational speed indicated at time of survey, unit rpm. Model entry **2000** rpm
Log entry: **5200** rpm
